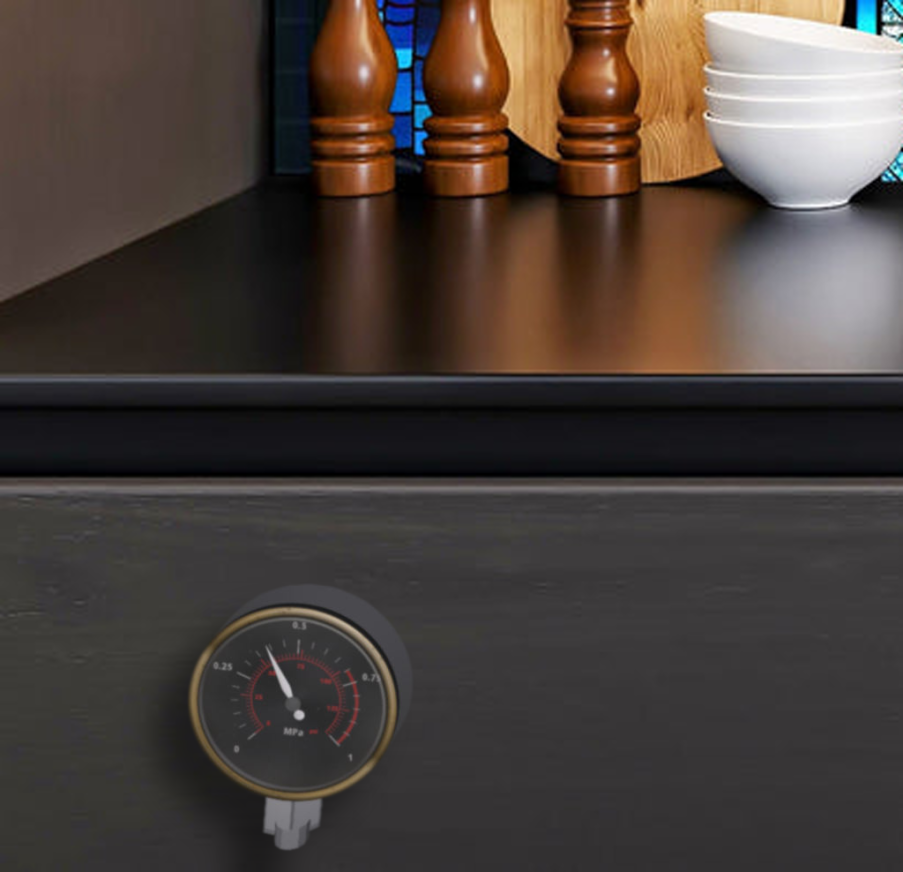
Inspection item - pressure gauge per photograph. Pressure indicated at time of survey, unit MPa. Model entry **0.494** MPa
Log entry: **0.4** MPa
